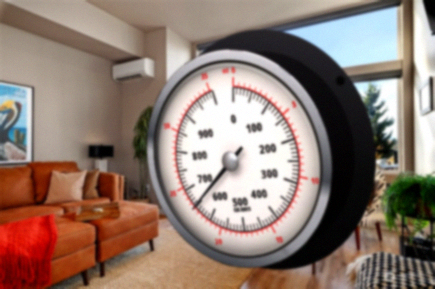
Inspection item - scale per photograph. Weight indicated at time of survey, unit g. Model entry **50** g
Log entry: **650** g
